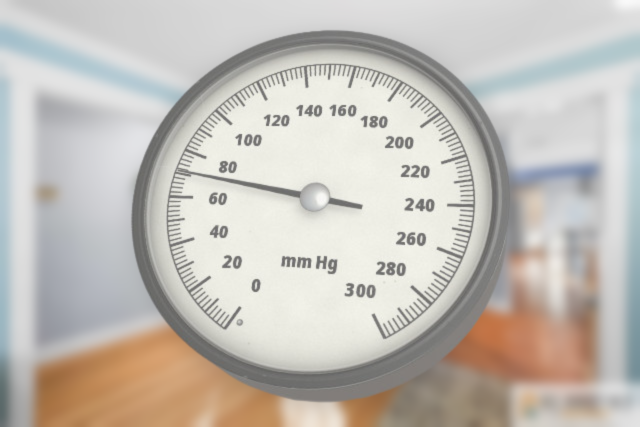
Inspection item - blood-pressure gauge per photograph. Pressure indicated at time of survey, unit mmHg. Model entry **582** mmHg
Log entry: **70** mmHg
